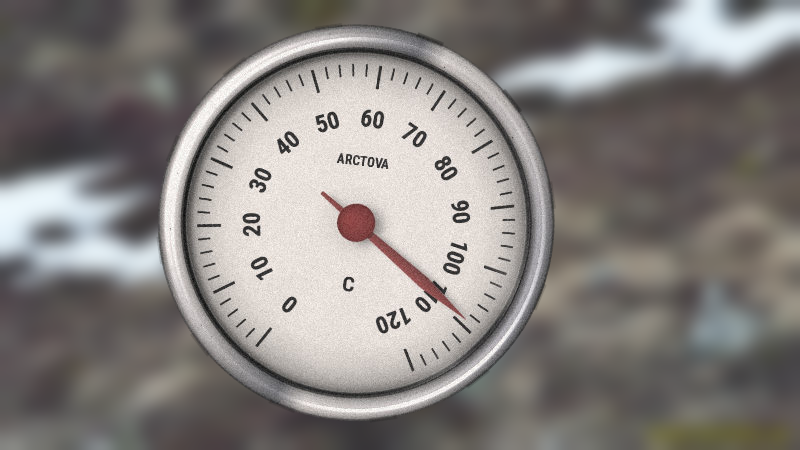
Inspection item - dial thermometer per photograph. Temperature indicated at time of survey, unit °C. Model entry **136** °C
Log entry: **109** °C
